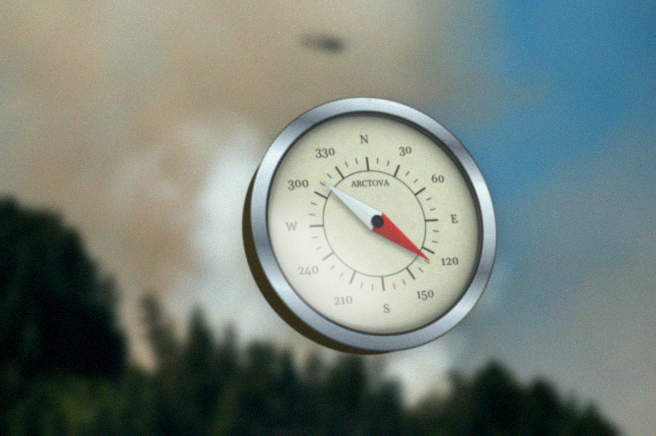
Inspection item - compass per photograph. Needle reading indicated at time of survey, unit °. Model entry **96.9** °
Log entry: **130** °
